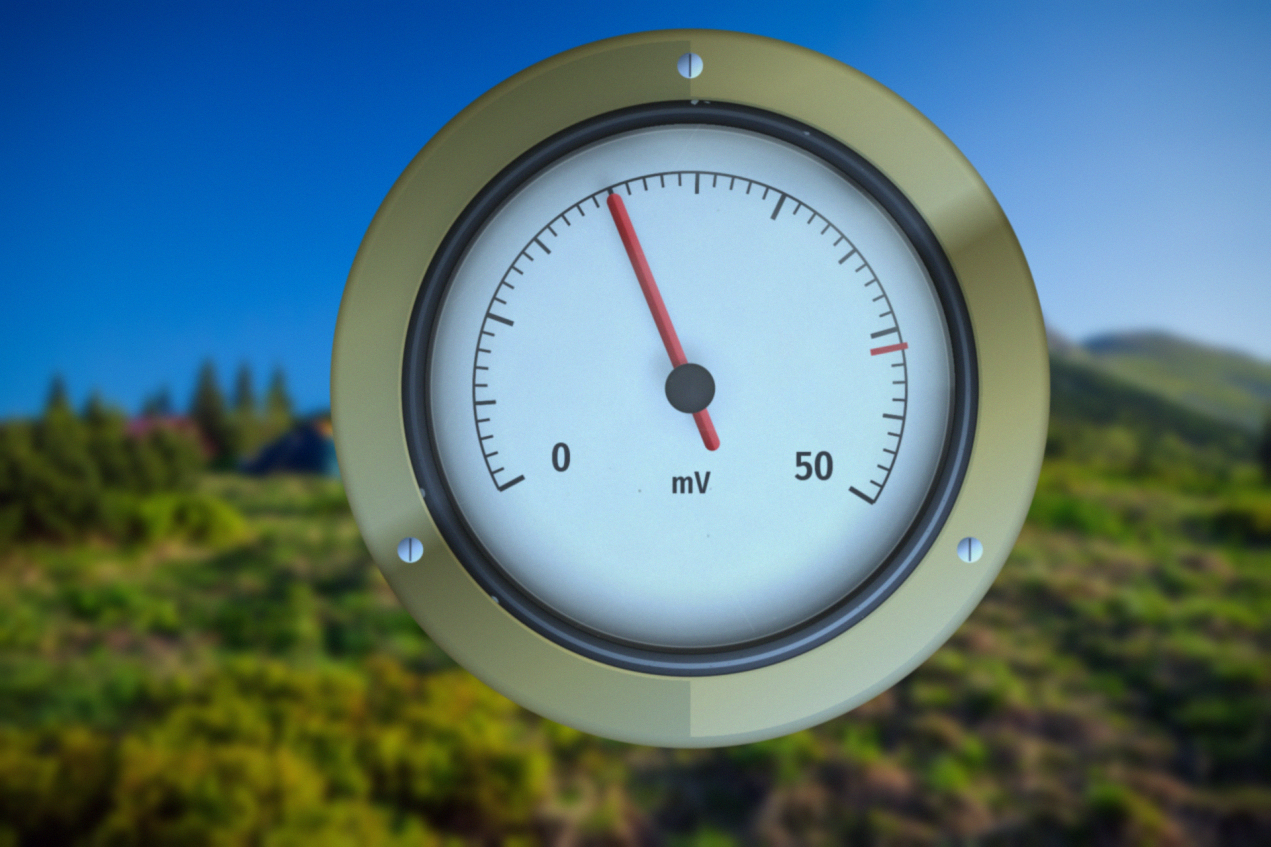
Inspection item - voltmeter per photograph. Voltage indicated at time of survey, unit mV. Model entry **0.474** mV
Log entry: **20** mV
